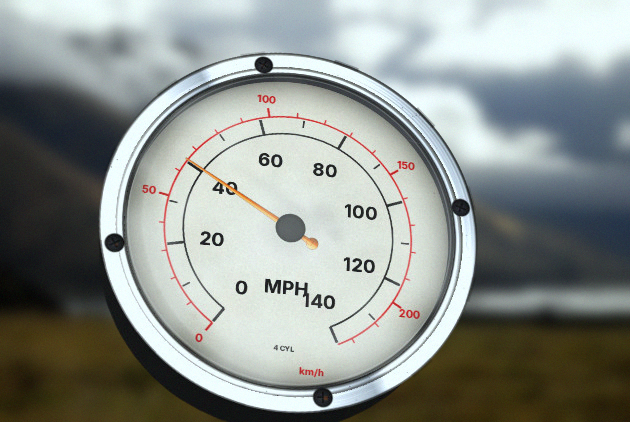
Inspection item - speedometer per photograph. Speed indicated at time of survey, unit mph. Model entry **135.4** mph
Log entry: **40** mph
